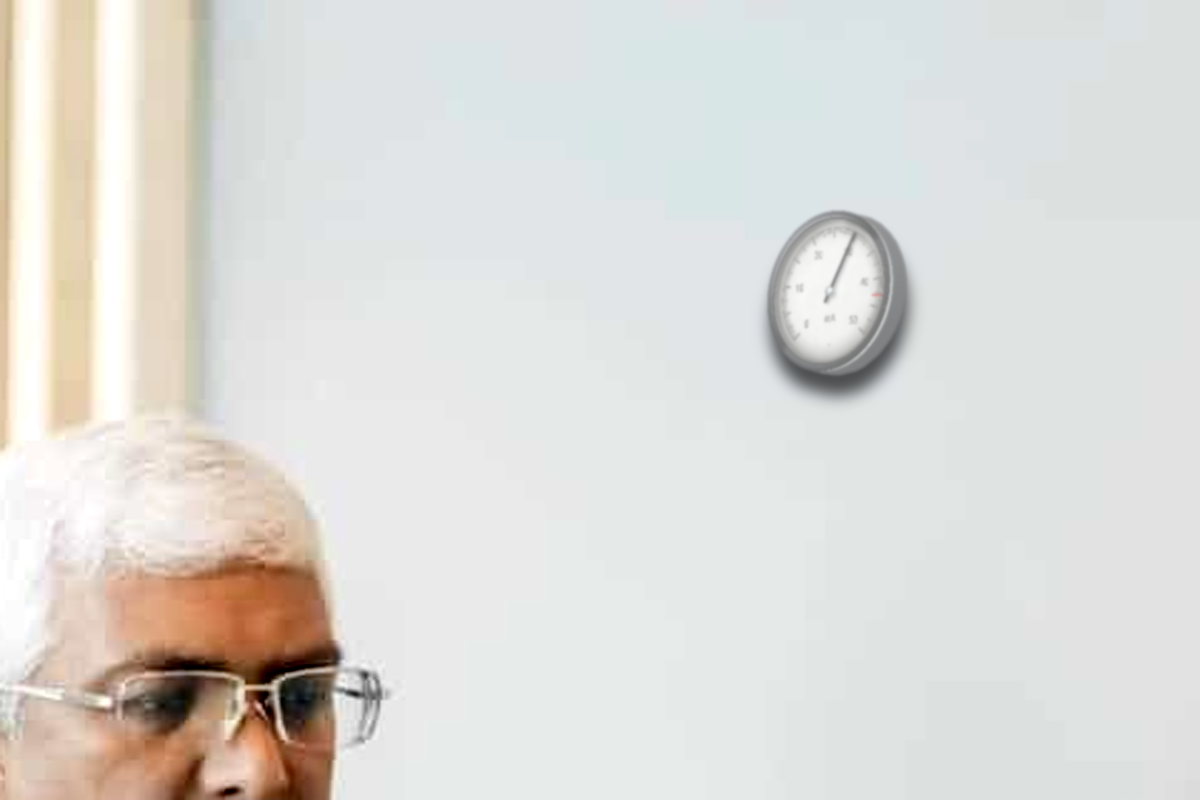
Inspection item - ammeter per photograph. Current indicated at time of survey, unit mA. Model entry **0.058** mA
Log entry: **30** mA
